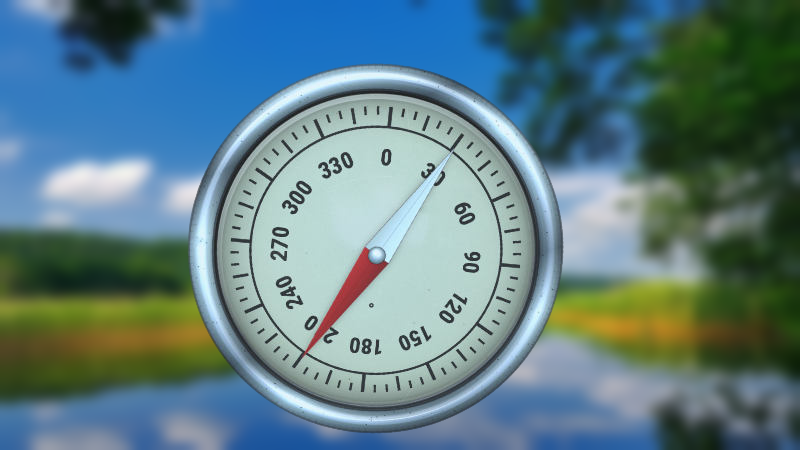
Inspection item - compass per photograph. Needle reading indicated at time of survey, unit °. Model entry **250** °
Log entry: **210** °
